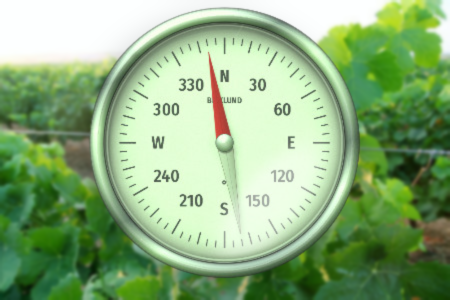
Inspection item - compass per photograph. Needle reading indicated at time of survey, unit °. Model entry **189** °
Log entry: **350** °
